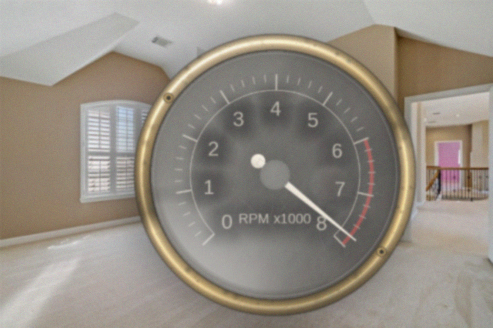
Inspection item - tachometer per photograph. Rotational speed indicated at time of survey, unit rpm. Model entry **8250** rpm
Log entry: **7800** rpm
